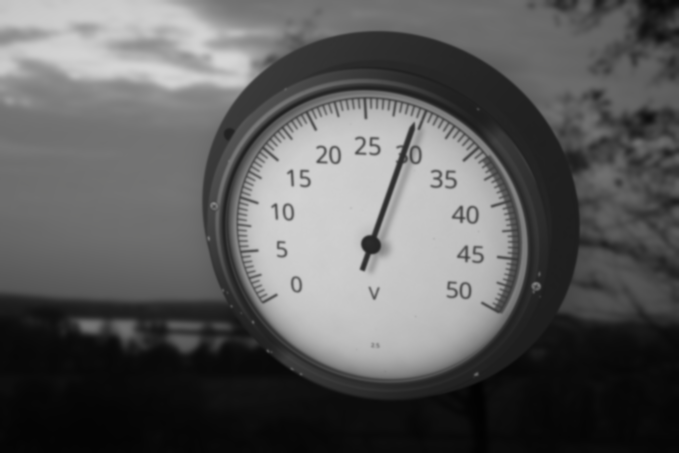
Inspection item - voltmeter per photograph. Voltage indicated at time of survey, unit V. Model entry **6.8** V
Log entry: **29.5** V
